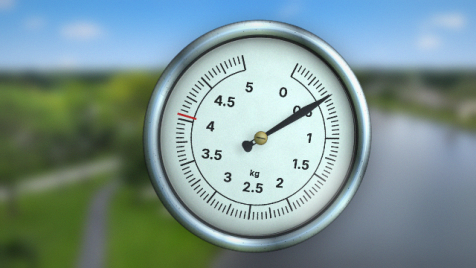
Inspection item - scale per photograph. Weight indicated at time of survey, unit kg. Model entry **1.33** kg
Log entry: **0.5** kg
